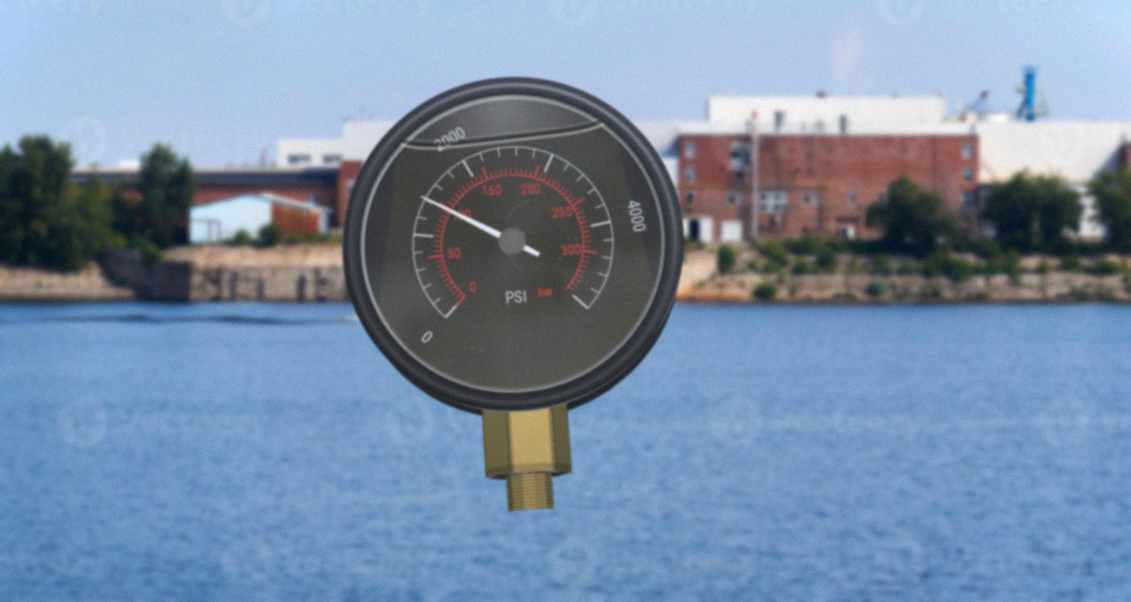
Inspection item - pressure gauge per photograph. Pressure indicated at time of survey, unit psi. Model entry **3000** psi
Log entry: **1400** psi
